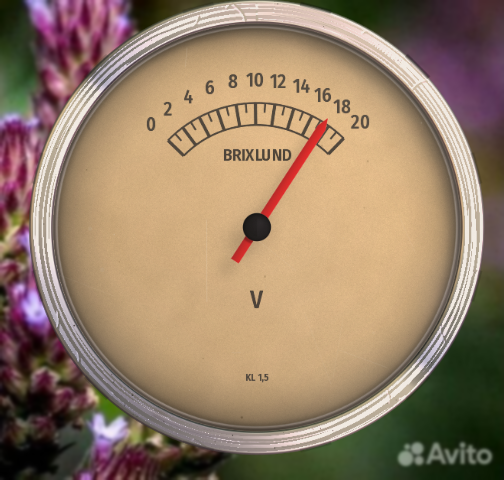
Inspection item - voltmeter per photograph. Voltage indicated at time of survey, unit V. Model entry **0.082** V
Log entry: **17.5** V
